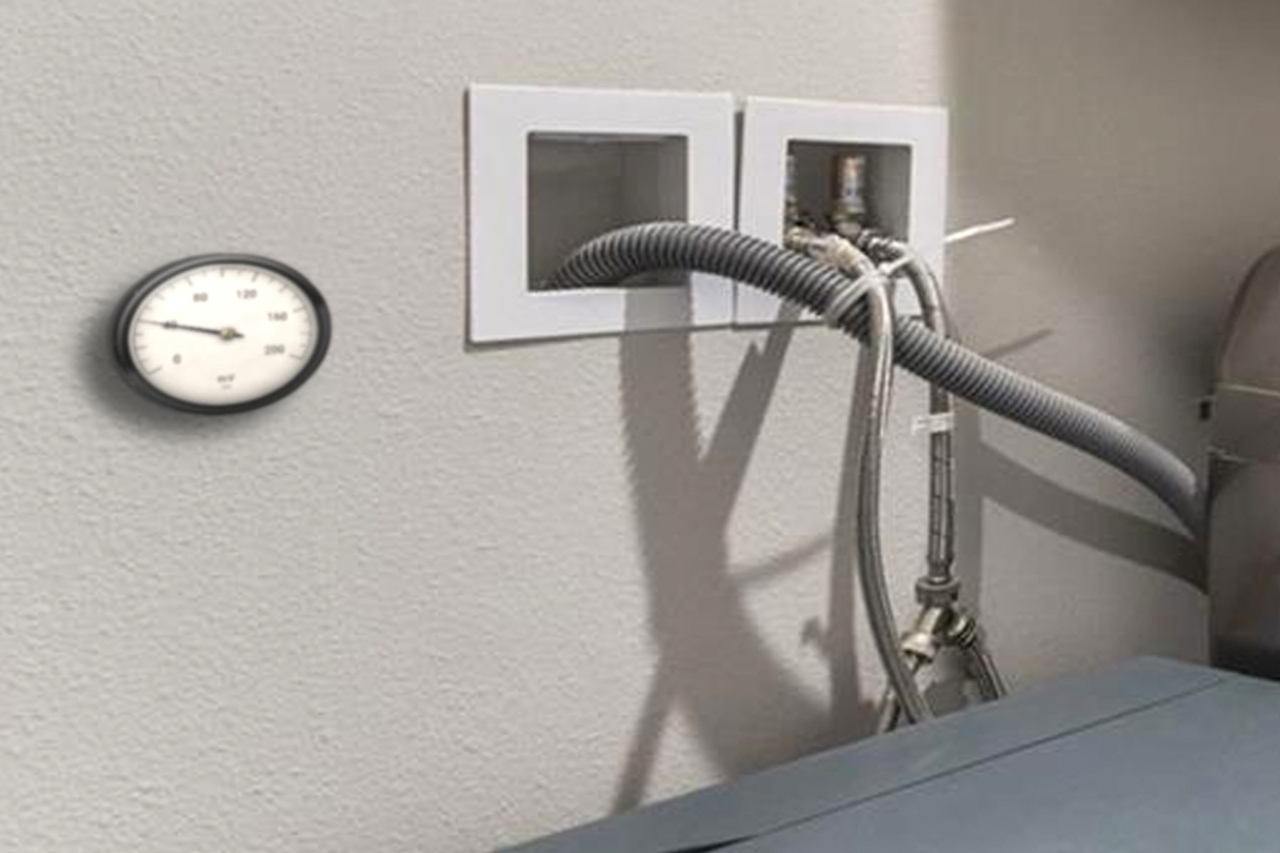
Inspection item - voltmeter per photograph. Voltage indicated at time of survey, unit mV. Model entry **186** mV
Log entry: **40** mV
